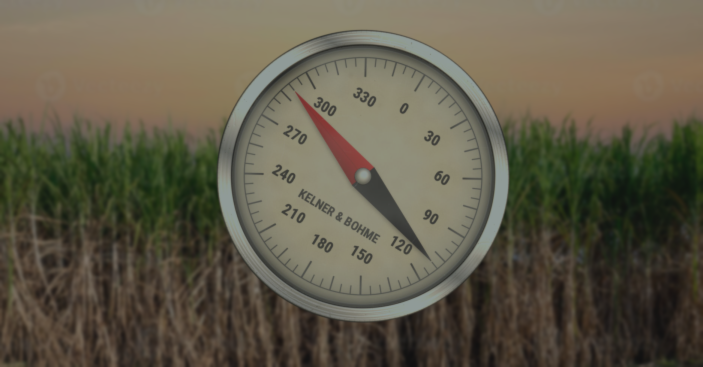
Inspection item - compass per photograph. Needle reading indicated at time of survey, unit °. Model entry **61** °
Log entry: **290** °
